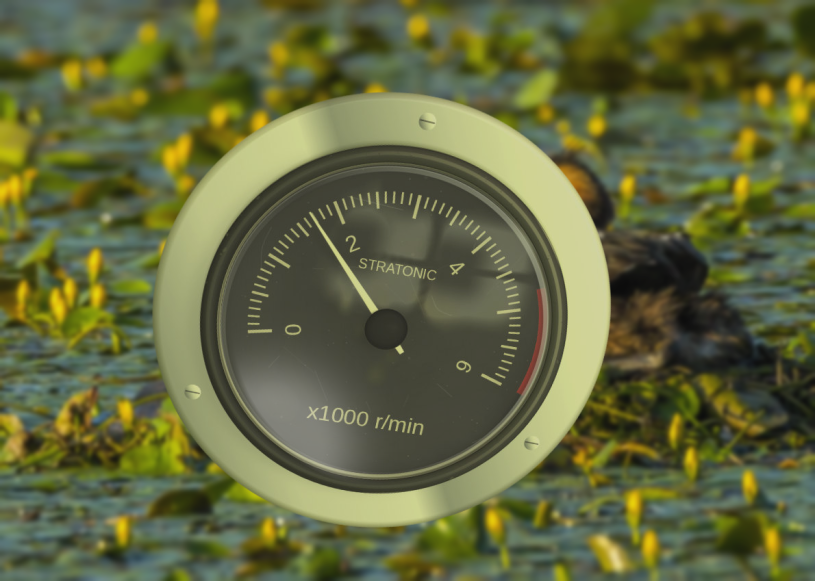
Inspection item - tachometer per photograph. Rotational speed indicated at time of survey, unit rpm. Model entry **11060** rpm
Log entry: **1700** rpm
